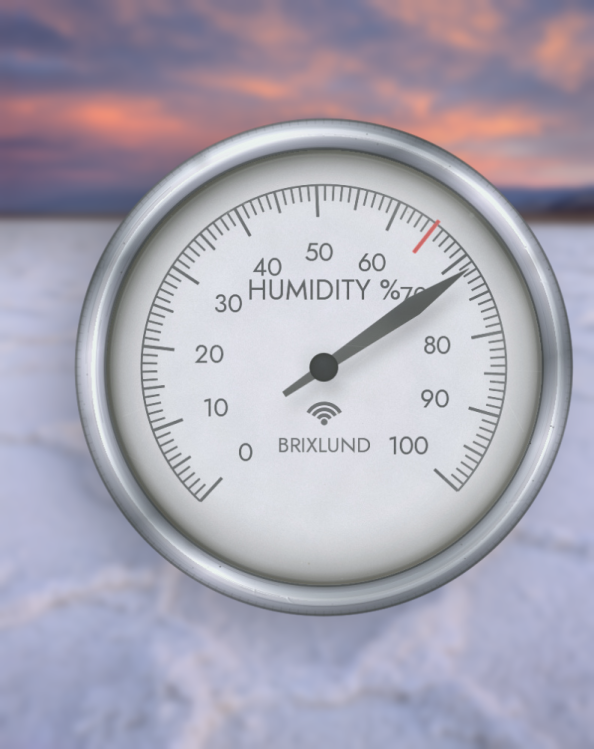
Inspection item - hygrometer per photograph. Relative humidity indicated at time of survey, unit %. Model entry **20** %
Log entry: **71.5** %
